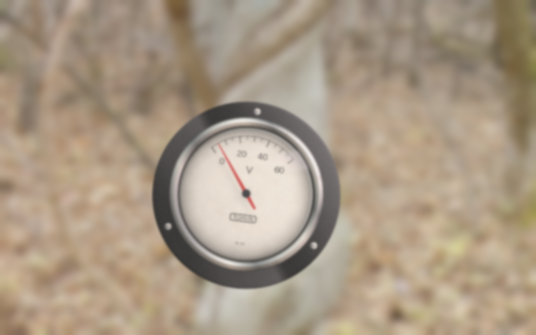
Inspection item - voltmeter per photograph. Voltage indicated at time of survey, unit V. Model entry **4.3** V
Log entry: **5** V
